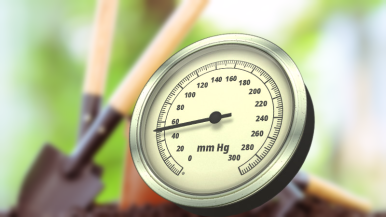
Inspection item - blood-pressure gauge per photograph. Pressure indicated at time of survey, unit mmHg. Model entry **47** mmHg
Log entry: **50** mmHg
